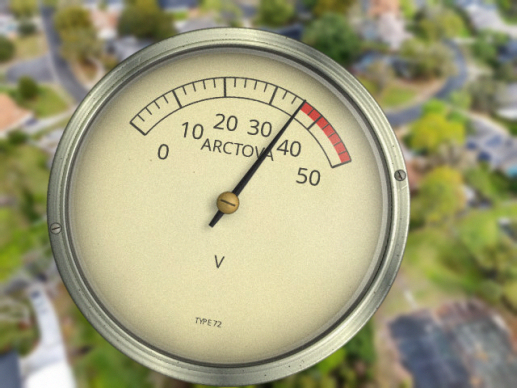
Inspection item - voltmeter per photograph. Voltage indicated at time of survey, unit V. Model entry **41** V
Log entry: **36** V
